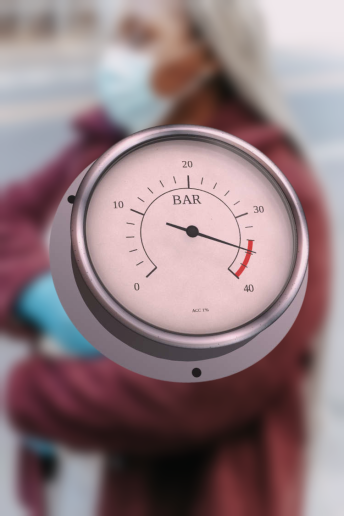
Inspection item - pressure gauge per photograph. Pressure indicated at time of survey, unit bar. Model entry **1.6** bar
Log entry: **36** bar
